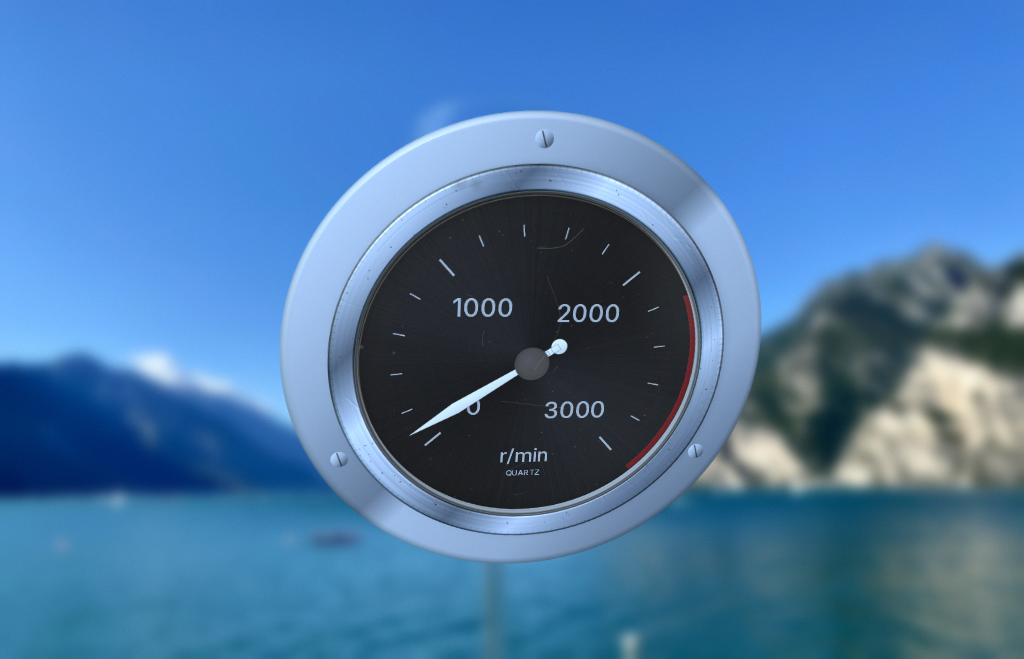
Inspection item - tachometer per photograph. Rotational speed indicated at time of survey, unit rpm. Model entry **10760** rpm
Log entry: **100** rpm
